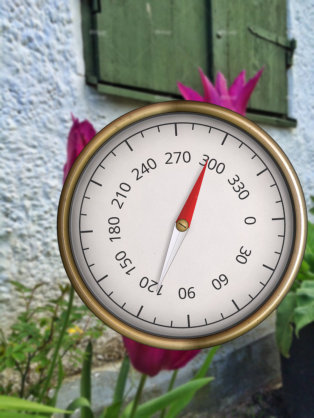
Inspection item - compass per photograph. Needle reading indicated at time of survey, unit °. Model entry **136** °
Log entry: **295** °
